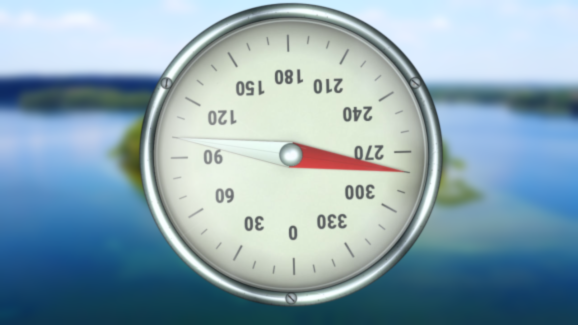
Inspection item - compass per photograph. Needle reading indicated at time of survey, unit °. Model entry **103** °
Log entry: **280** °
